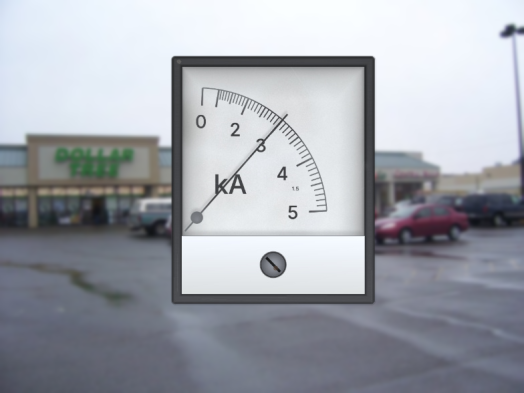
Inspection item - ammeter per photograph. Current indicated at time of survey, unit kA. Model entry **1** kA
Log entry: **3** kA
